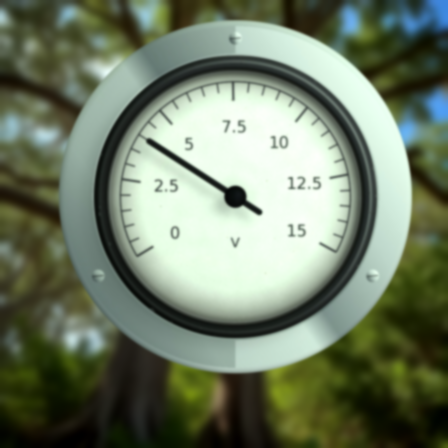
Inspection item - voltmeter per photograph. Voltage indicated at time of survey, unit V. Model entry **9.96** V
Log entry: **4** V
